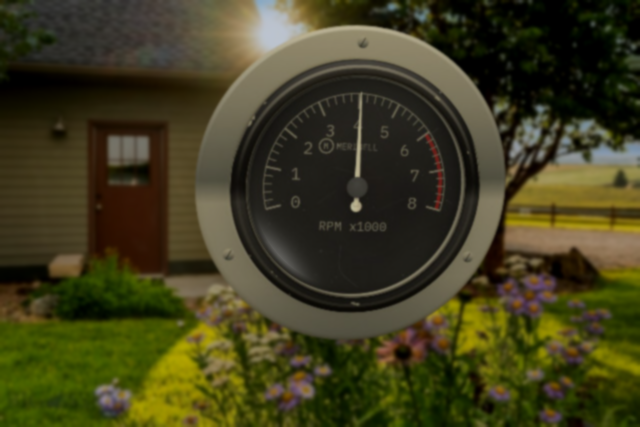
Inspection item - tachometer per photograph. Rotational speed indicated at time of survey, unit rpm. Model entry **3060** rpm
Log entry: **4000** rpm
